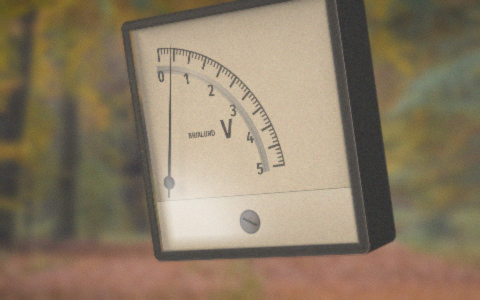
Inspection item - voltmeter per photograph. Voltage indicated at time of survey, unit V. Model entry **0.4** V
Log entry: **0.5** V
